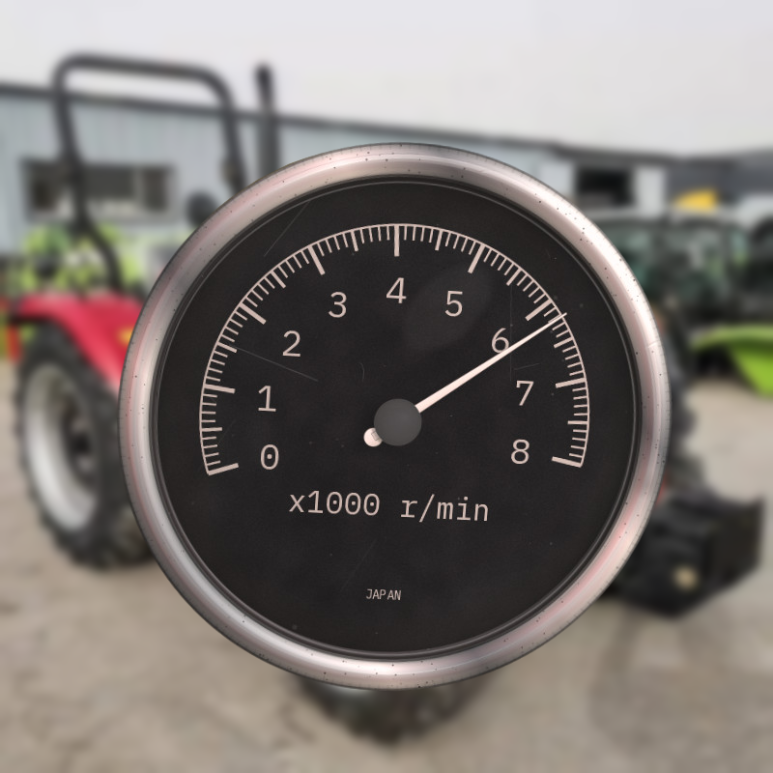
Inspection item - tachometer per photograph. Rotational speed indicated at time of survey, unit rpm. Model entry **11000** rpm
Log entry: **6200** rpm
